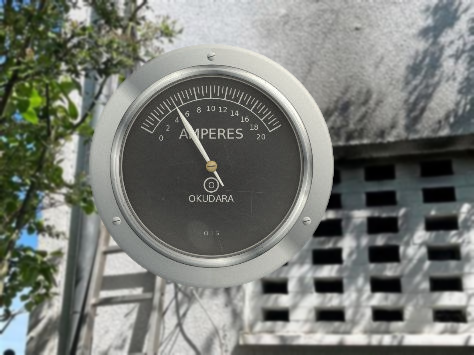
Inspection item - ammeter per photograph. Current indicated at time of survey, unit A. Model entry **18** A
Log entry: **5** A
